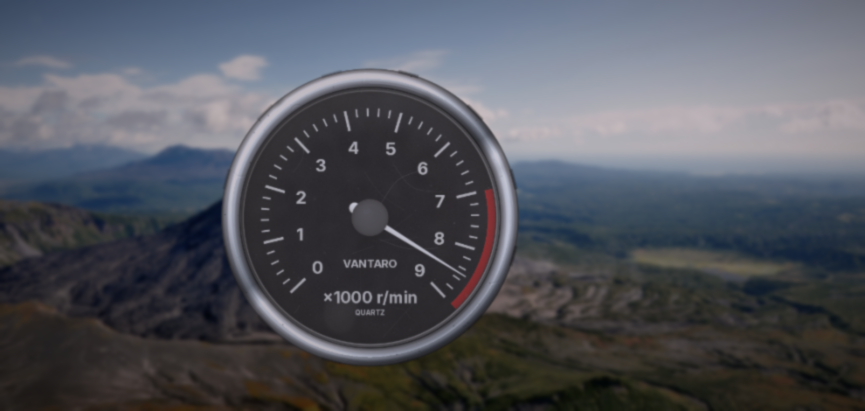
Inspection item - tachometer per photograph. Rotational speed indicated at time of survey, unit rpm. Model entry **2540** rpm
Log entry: **8500** rpm
